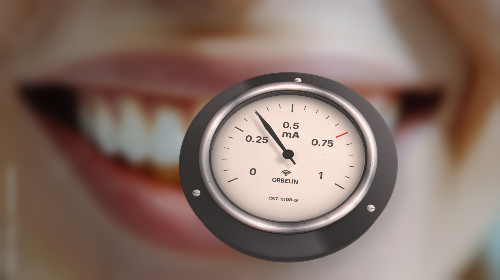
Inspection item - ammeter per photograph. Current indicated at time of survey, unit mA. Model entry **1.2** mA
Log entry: **0.35** mA
